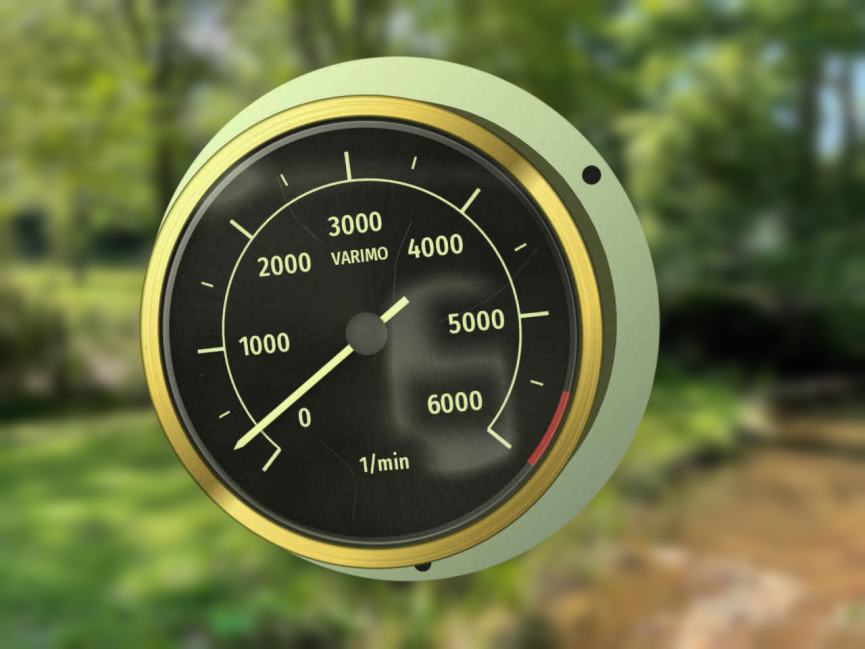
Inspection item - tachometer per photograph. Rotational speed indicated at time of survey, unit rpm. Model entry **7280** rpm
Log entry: **250** rpm
